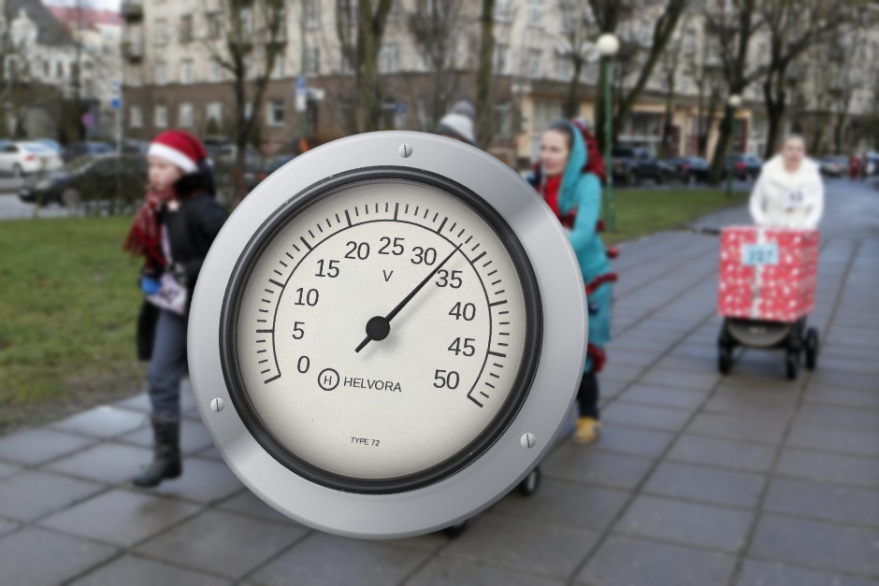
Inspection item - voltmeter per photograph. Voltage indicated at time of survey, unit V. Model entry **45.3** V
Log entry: **33** V
